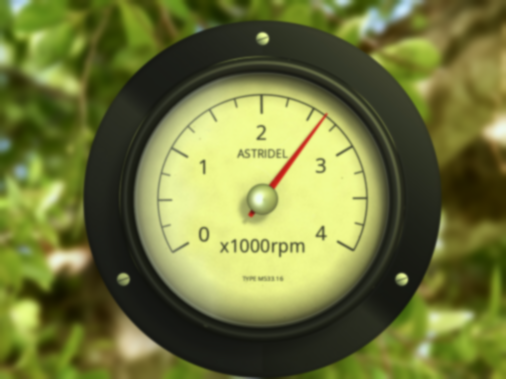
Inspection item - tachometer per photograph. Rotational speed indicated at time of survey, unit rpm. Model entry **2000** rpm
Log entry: **2625** rpm
